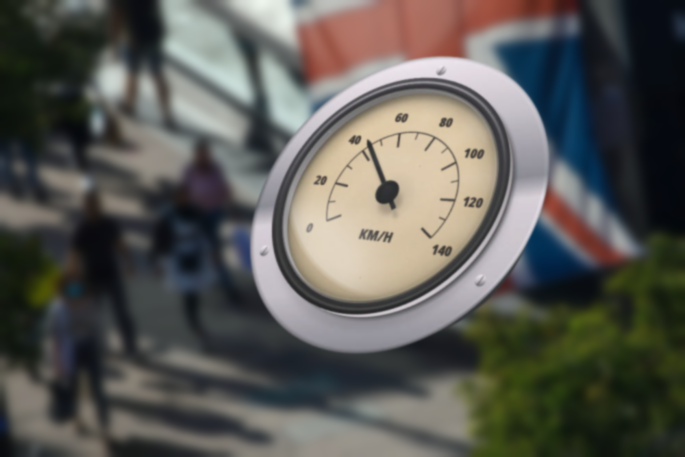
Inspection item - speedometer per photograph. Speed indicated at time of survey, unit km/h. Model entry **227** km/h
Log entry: **45** km/h
